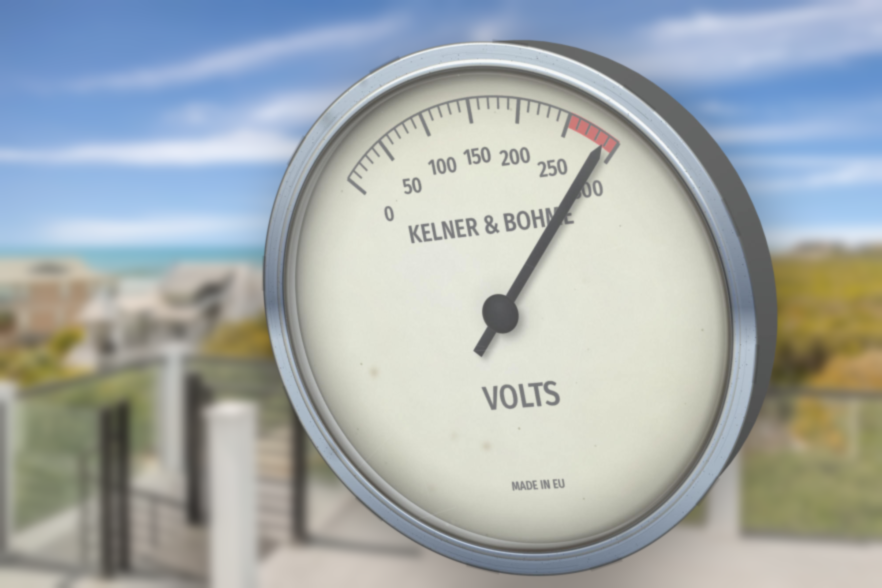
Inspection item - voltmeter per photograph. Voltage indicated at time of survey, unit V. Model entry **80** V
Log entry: **290** V
